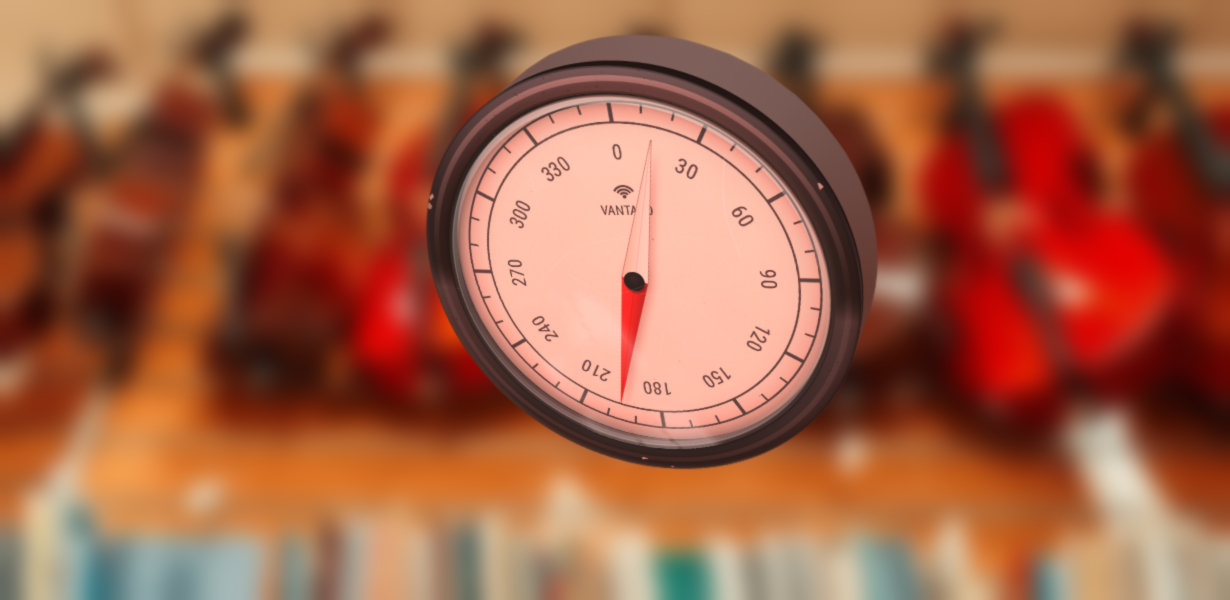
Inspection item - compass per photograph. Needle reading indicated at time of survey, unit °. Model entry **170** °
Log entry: **195** °
